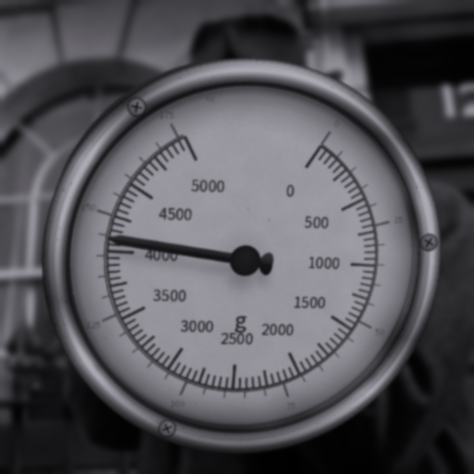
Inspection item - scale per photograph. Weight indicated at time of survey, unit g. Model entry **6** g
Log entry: **4100** g
